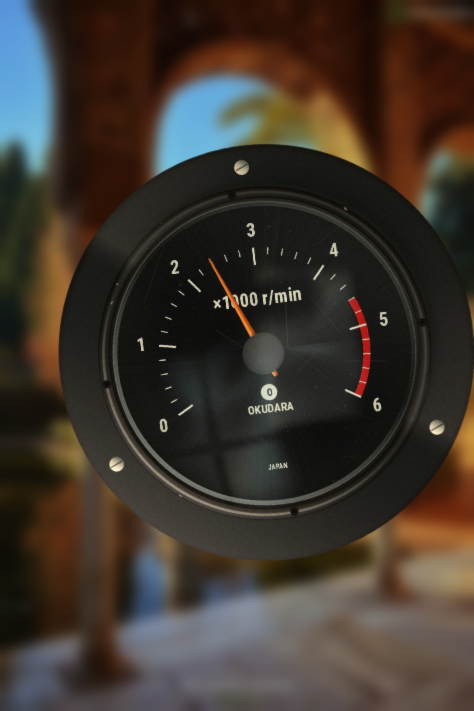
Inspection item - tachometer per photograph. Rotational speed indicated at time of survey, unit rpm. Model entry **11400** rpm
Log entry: **2400** rpm
